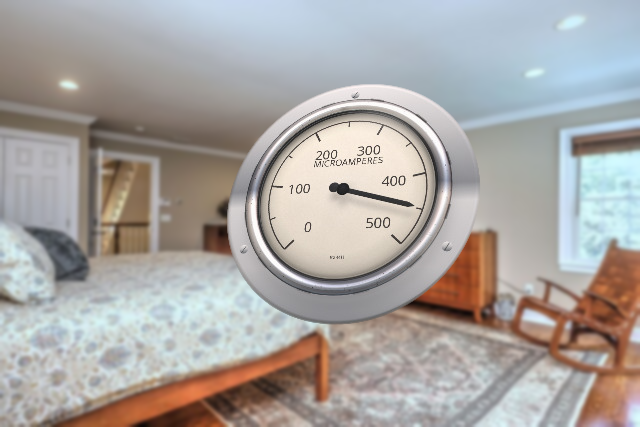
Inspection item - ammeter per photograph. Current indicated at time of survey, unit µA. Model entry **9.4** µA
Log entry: **450** µA
